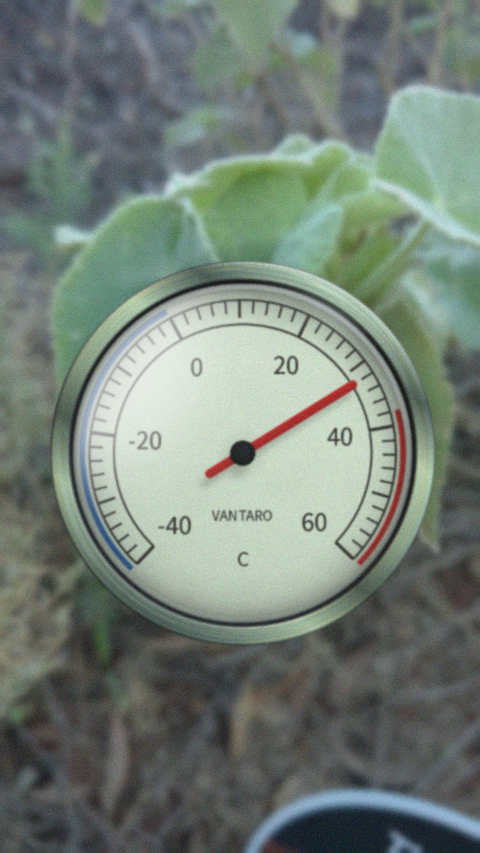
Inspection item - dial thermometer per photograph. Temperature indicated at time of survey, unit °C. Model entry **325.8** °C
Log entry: **32** °C
